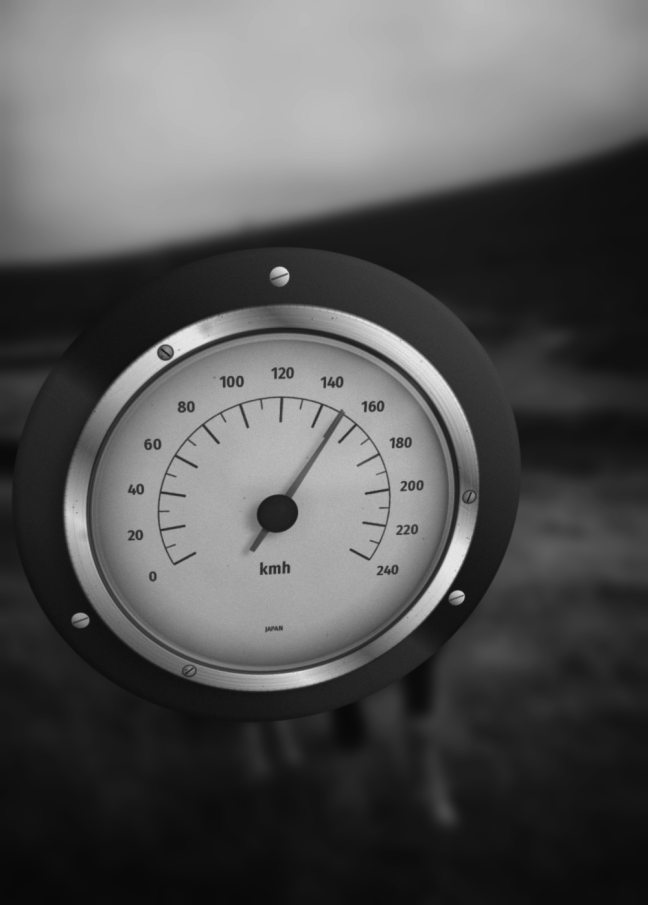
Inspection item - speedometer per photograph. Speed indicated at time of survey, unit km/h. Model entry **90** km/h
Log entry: **150** km/h
